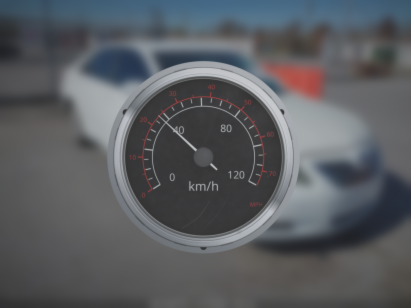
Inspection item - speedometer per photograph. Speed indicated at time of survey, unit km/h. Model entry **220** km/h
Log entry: **37.5** km/h
